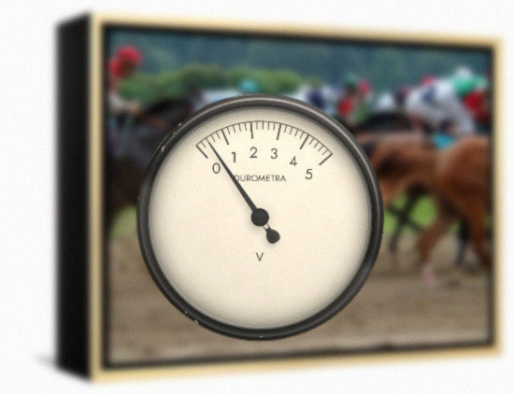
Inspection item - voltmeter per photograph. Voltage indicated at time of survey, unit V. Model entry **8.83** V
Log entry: **0.4** V
